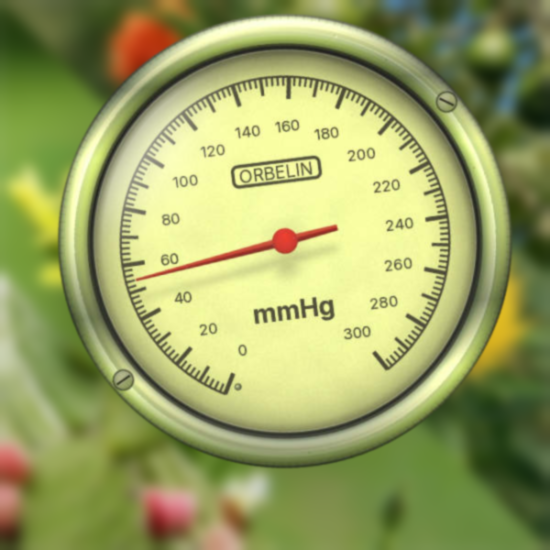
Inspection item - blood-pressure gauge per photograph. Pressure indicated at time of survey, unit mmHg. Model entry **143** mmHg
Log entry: **54** mmHg
